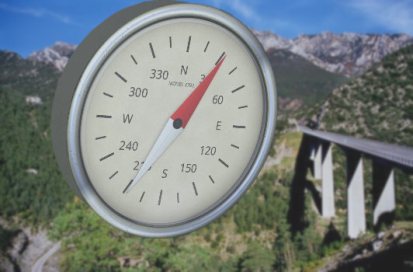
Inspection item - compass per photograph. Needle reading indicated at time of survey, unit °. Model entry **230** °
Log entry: **30** °
